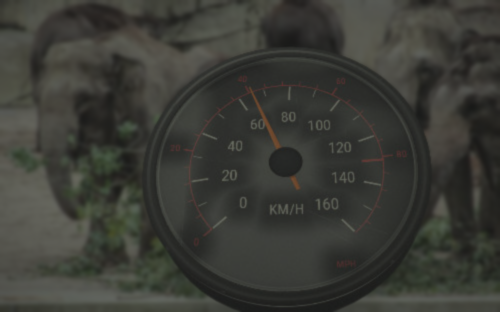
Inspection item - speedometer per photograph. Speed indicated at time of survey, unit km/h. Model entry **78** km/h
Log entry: **65** km/h
